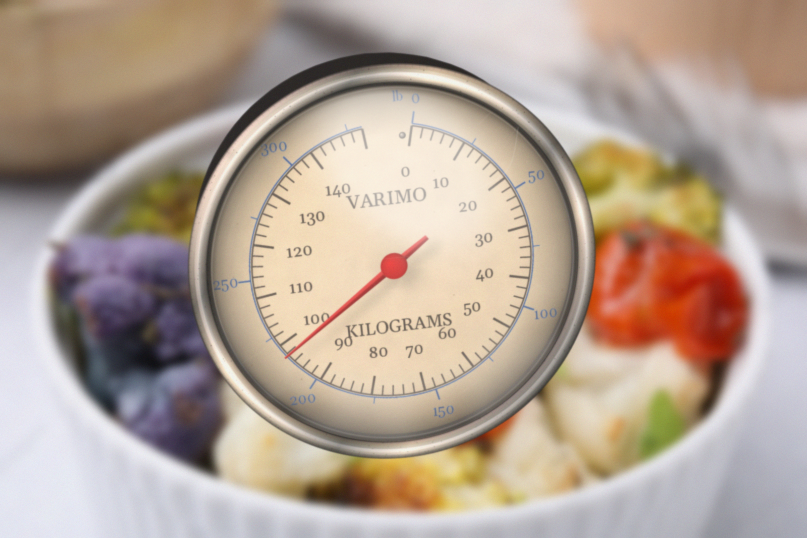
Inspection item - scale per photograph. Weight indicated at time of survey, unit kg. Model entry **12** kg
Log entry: **98** kg
